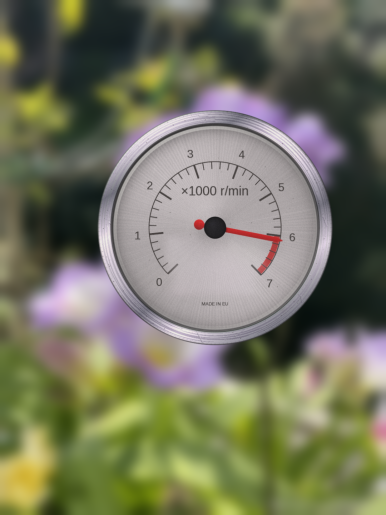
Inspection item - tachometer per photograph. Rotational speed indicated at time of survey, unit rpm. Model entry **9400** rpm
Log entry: **6100** rpm
